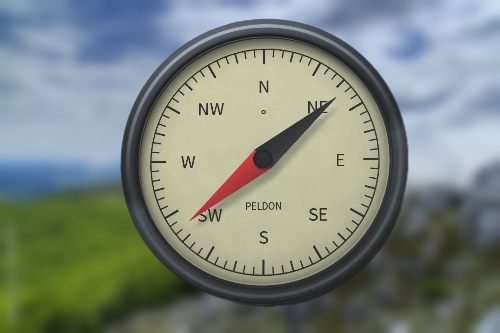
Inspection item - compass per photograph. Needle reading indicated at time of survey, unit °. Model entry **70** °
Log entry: **230** °
